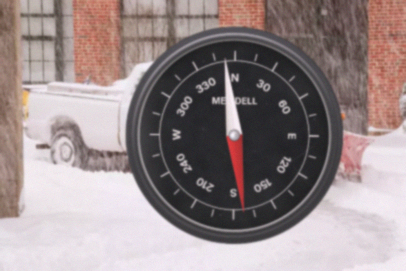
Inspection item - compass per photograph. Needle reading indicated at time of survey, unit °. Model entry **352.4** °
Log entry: **172.5** °
